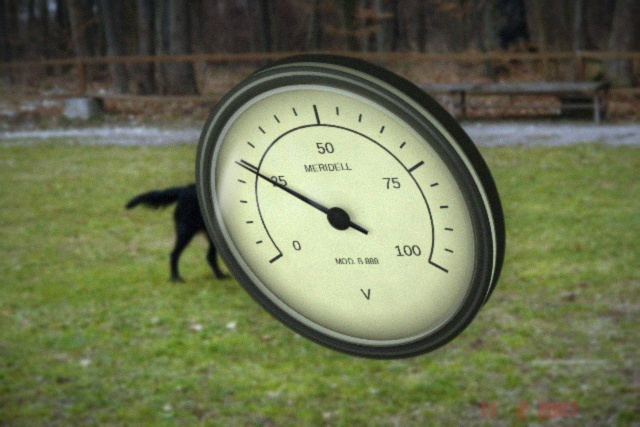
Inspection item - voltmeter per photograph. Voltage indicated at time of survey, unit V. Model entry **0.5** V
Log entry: **25** V
